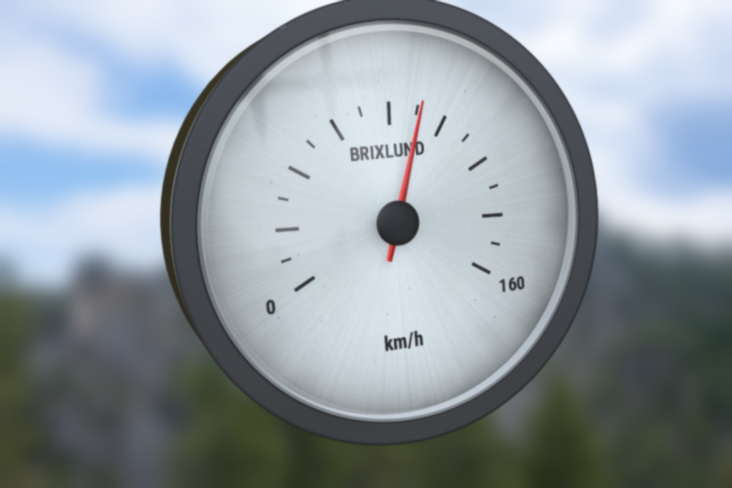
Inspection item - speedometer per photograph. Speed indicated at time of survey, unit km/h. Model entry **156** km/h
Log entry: **90** km/h
